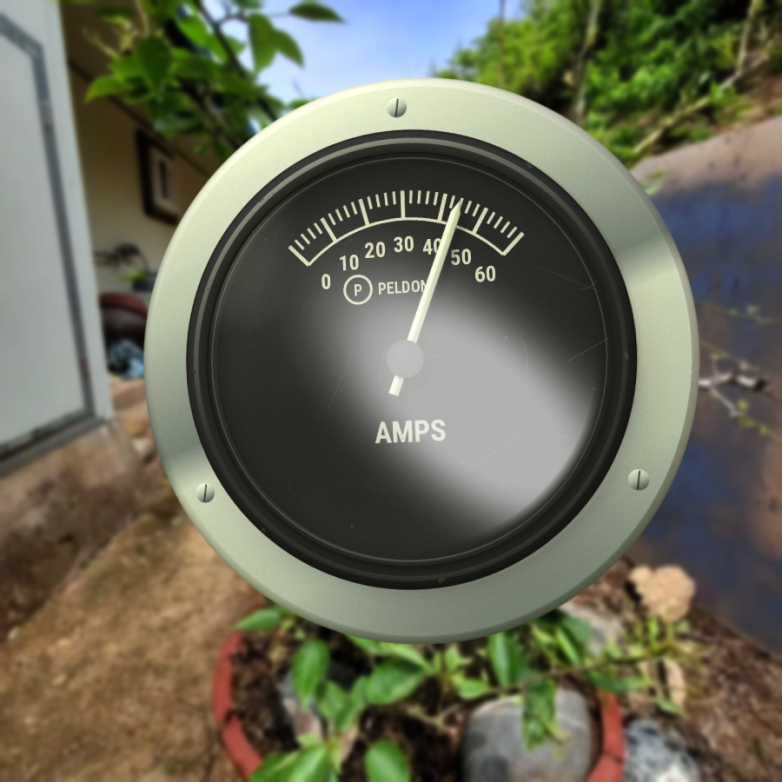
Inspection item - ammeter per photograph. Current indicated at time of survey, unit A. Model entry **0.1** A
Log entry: **44** A
